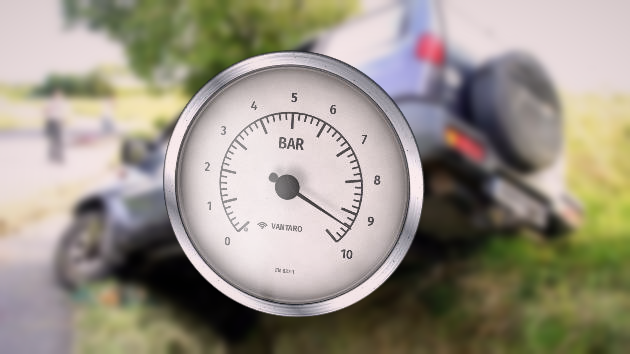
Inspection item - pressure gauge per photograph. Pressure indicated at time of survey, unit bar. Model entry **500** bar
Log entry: **9.4** bar
